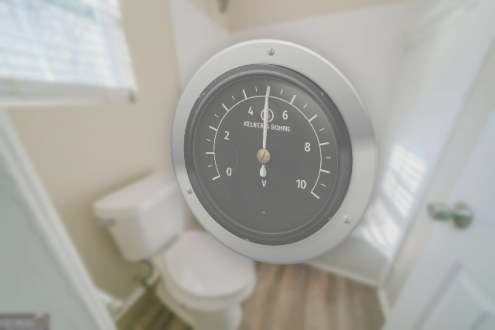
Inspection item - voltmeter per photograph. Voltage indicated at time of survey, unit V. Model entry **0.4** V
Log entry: **5** V
